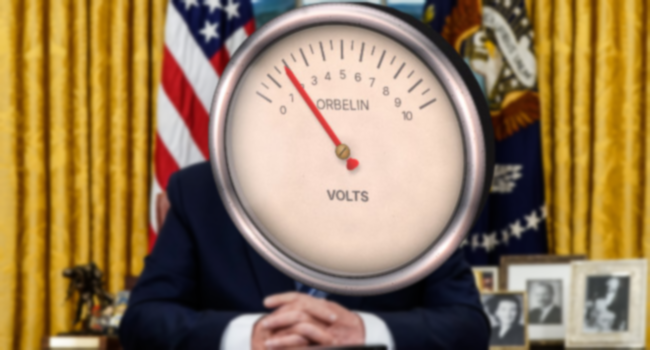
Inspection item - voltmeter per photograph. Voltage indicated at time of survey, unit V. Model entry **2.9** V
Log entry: **2** V
